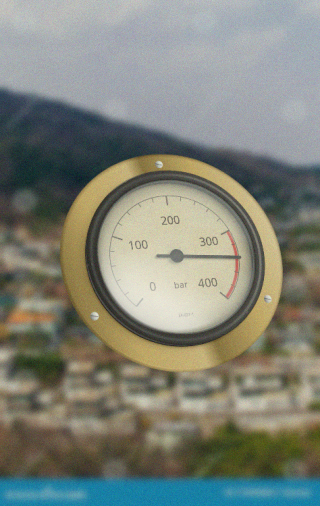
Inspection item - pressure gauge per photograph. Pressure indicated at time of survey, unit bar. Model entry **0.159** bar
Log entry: **340** bar
